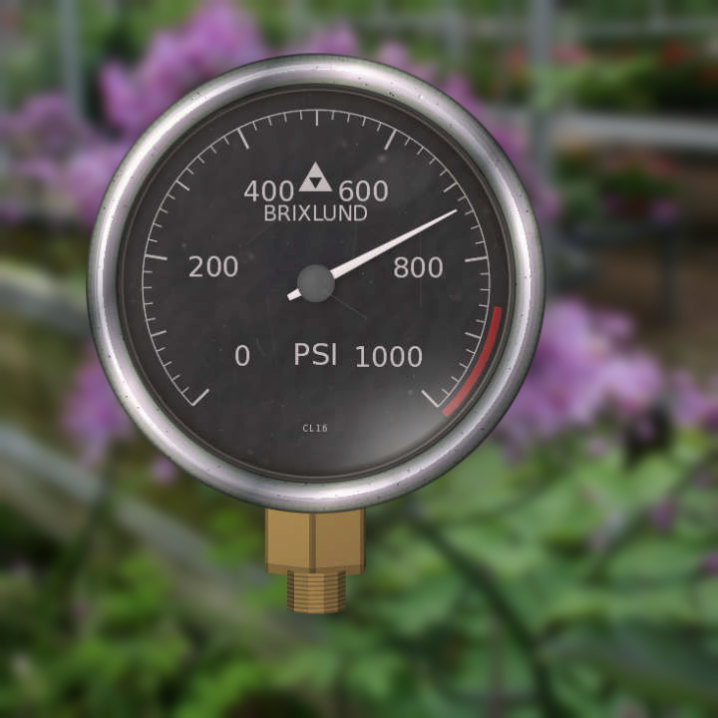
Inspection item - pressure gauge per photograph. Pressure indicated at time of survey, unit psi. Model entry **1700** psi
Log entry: **730** psi
